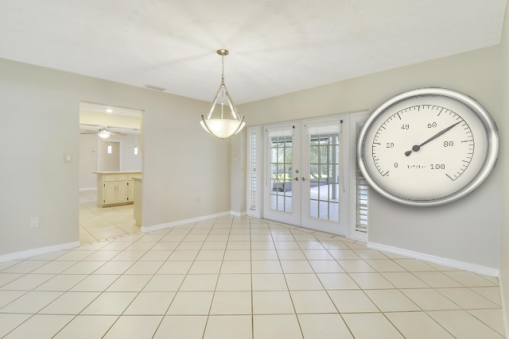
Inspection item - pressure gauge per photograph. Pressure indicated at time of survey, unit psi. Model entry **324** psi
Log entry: **70** psi
